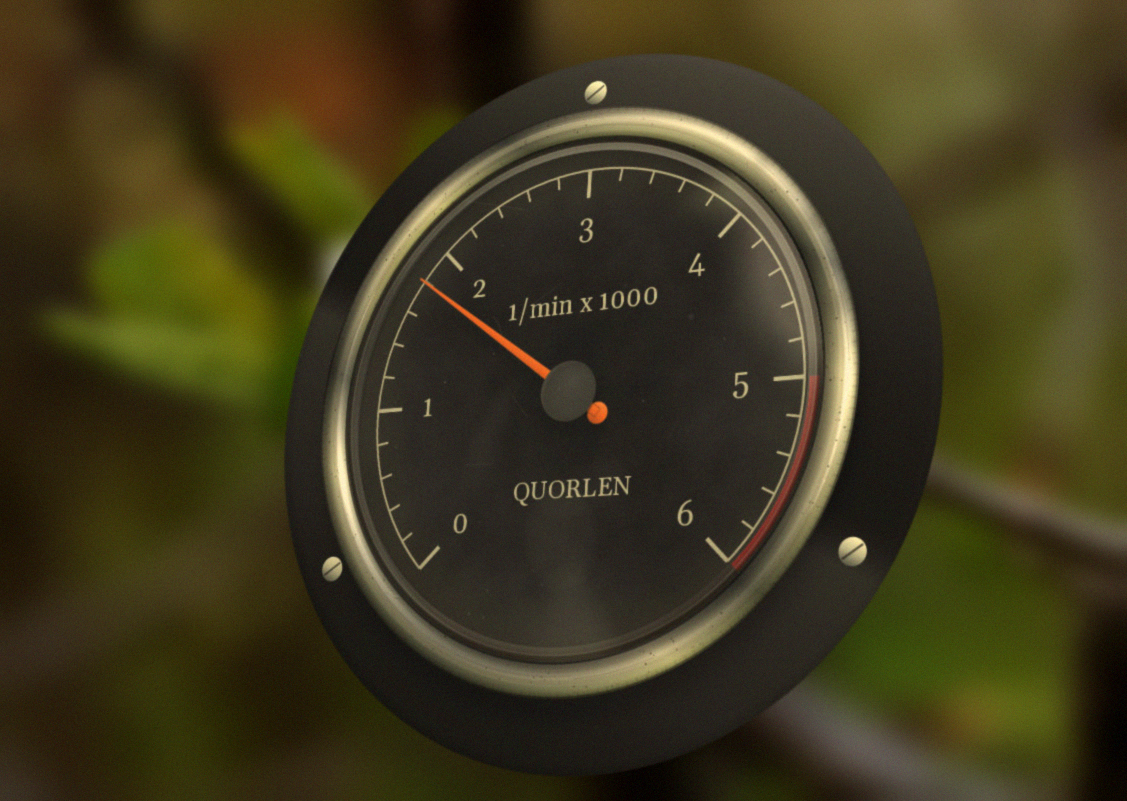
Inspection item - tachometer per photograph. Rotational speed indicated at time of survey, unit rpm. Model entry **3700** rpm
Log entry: **1800** rpm
